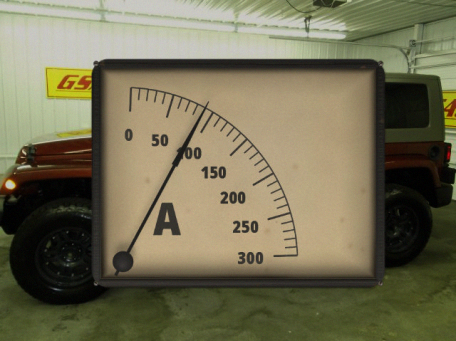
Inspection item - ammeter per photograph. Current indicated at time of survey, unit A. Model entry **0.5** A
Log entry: **90** A
